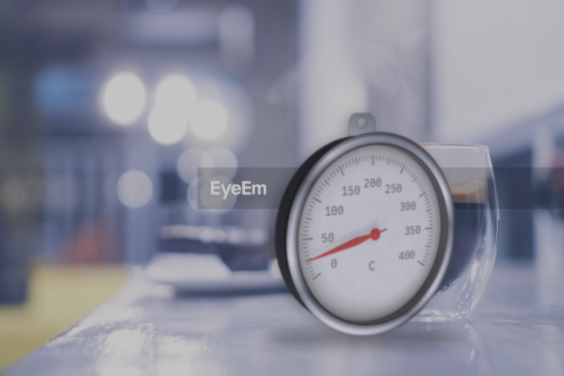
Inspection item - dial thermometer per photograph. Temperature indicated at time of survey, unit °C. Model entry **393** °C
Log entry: **25** °C
